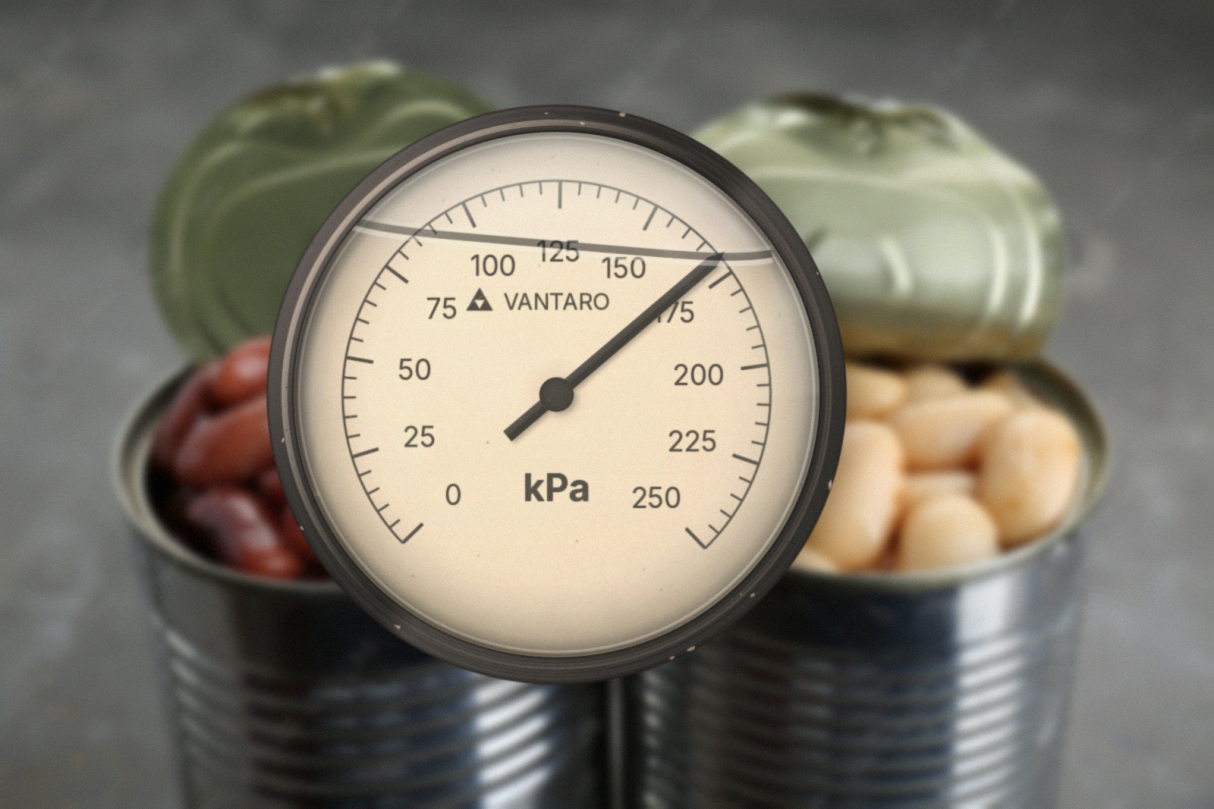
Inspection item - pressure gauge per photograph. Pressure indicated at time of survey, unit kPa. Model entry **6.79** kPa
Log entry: **170** kPa
